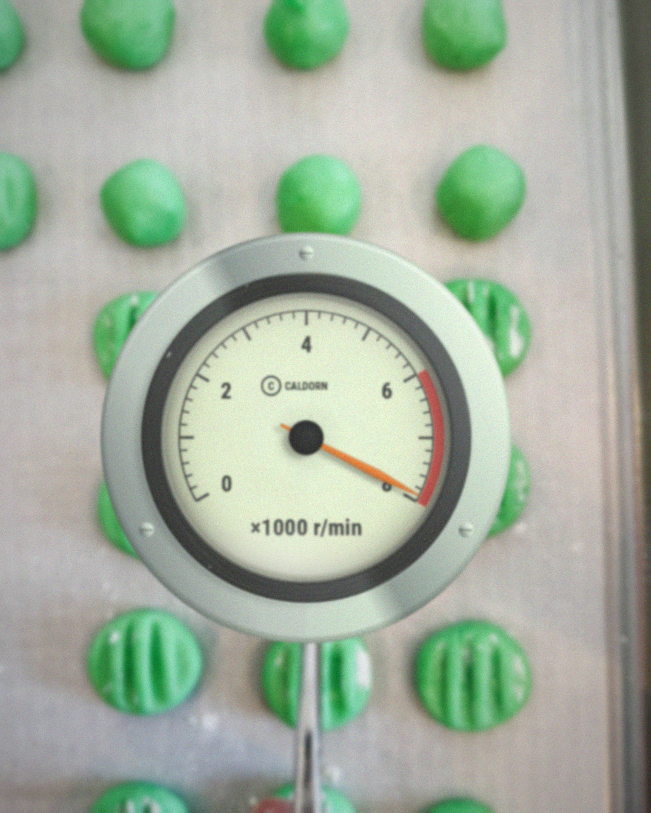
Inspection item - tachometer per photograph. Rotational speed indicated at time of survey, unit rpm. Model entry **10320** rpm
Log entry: **7900** rpm
